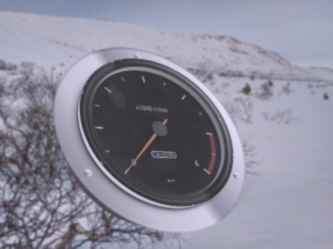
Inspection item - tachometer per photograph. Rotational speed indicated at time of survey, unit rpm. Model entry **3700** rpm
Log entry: **0** rpm
